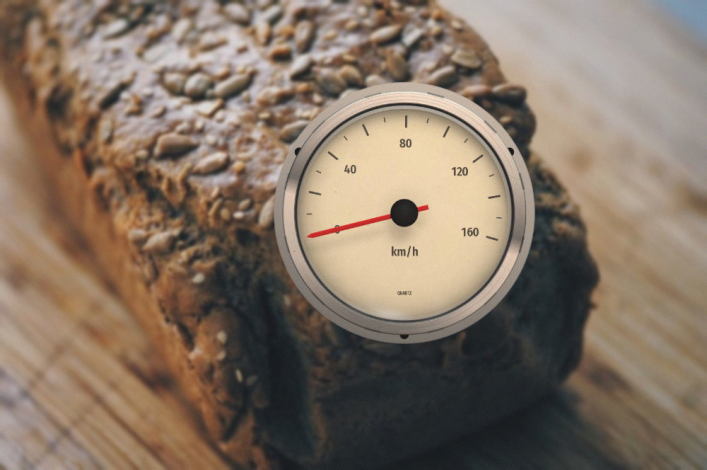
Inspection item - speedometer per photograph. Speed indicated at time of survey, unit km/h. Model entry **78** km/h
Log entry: **0** km/h
